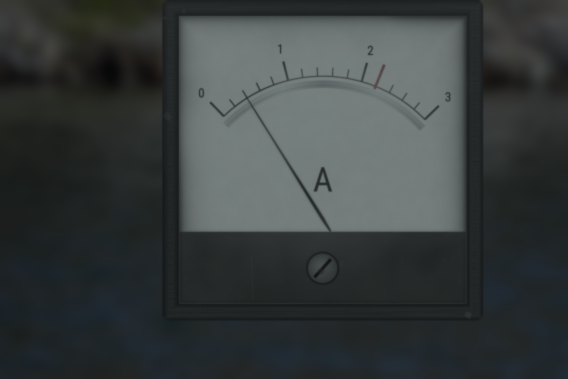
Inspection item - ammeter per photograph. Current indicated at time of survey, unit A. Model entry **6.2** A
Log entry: **0.4** A
